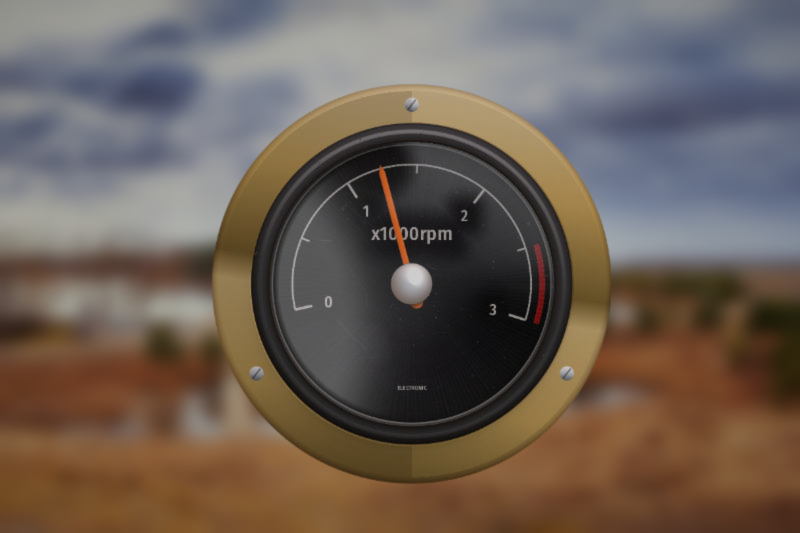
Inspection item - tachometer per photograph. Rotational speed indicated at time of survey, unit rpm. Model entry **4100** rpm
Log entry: **1250** rpm
